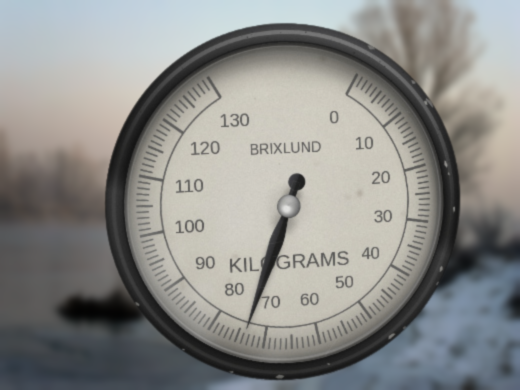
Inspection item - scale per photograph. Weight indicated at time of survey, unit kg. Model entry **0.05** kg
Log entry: **74** kg
